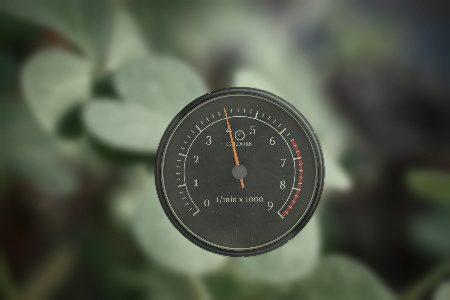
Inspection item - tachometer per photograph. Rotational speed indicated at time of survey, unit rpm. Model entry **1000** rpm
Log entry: **4000** rpm
